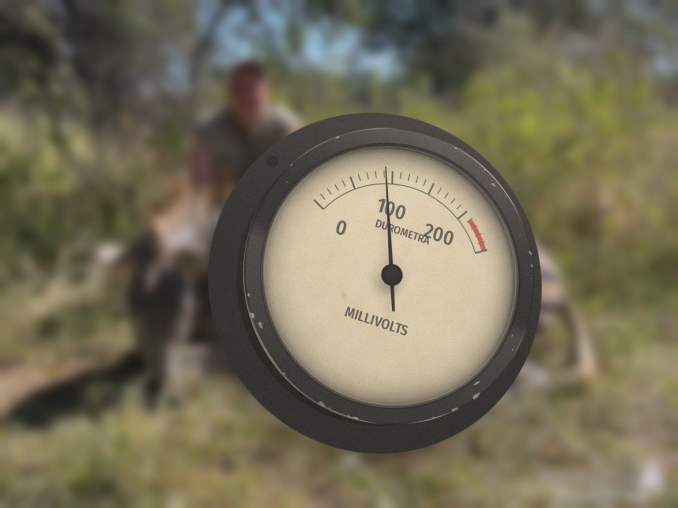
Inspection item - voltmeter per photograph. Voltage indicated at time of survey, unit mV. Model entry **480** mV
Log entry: **90** mV
